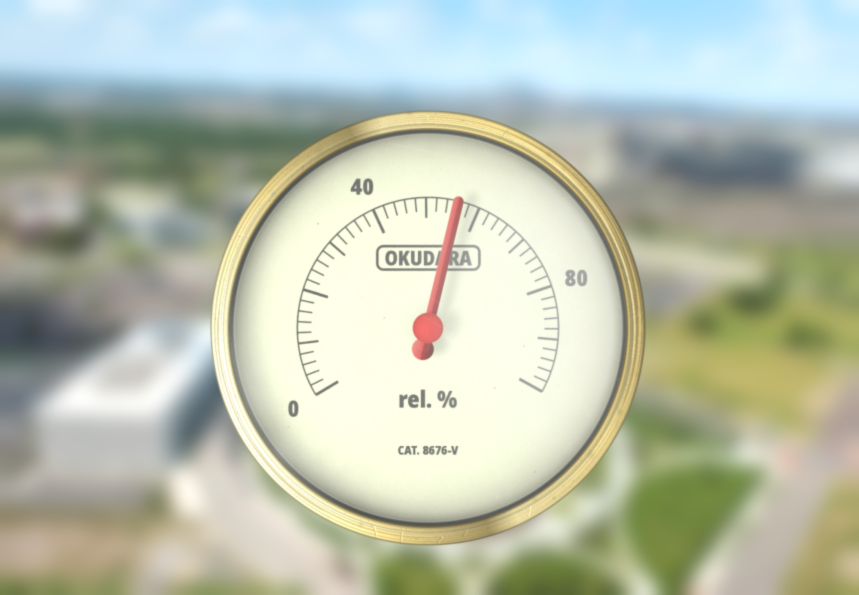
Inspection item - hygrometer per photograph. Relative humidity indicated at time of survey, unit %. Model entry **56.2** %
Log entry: **56** %
